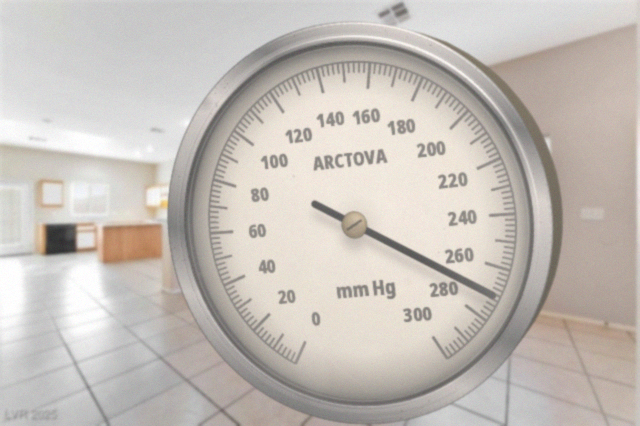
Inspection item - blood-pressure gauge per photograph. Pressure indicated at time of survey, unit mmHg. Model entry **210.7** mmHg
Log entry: **270** mmHg
